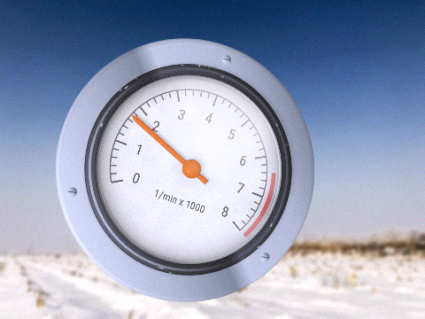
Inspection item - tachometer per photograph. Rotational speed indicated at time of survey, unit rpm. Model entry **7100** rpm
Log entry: **1700** rpm
